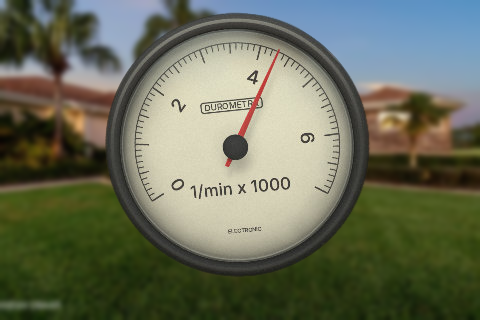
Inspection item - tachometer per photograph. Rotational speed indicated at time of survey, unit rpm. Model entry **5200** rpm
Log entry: **4300** rpm
